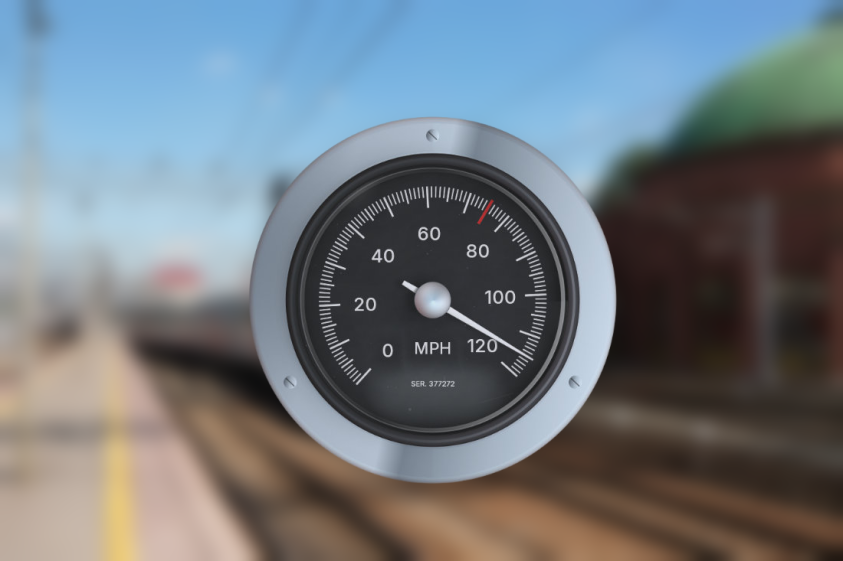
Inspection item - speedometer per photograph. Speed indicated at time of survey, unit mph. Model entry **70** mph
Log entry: **115** mph
